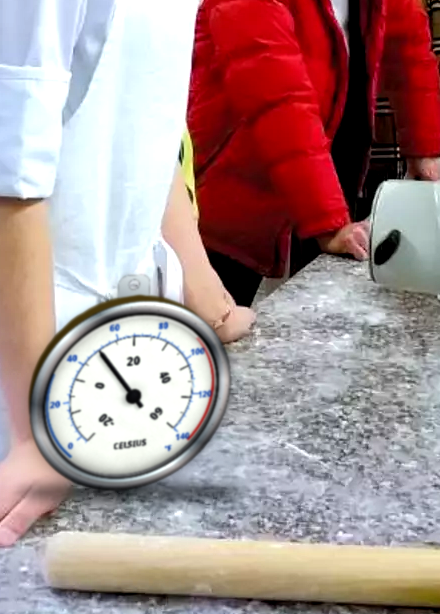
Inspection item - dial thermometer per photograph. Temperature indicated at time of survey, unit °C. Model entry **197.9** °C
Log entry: **10** °C
